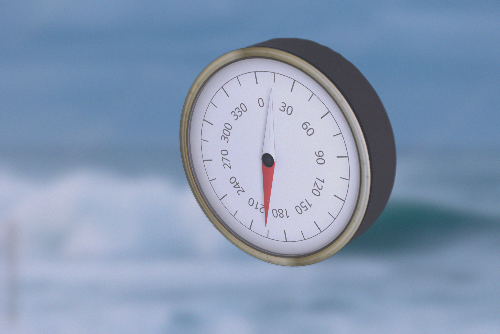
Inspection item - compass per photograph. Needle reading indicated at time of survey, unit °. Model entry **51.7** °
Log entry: **195** °
